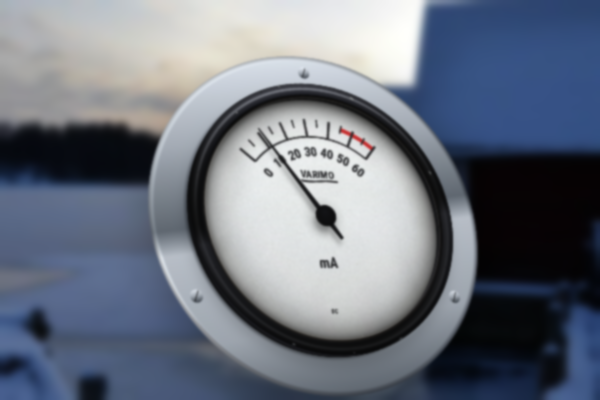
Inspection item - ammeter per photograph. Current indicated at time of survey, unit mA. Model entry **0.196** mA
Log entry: **10** mA
